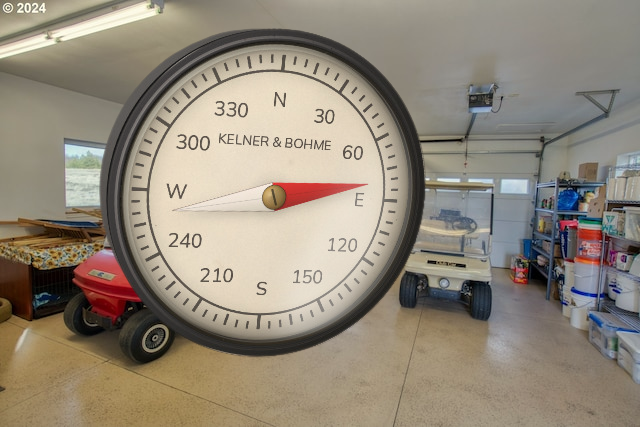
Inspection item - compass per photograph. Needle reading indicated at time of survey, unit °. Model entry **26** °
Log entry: **80** °
